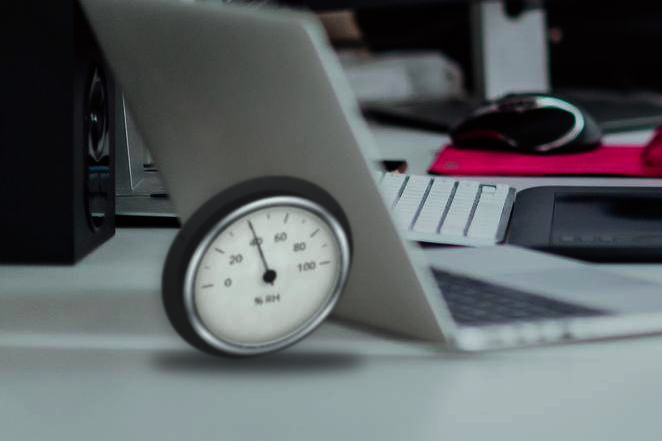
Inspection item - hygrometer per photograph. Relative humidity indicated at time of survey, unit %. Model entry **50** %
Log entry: **40** %
